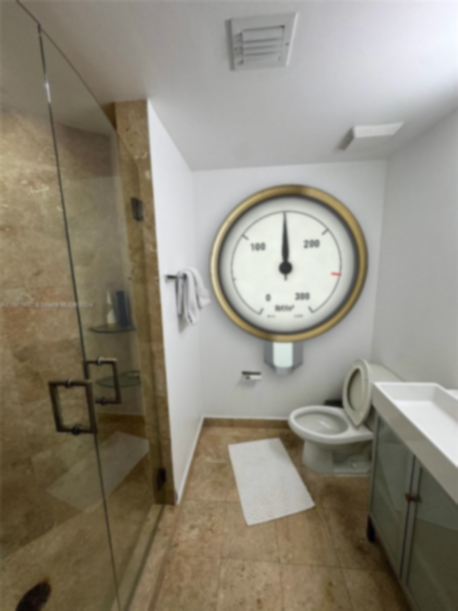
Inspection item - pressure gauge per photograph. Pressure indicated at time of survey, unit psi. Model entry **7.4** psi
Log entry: **150** psi
